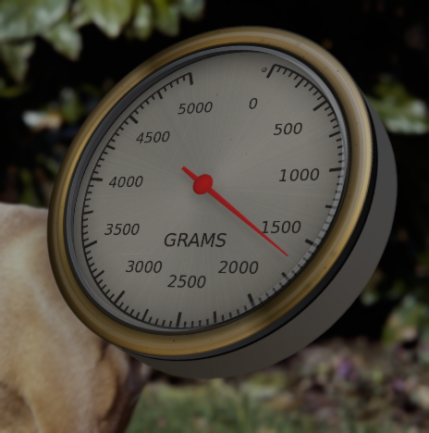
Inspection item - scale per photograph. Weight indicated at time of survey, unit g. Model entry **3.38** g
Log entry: **1650** g
